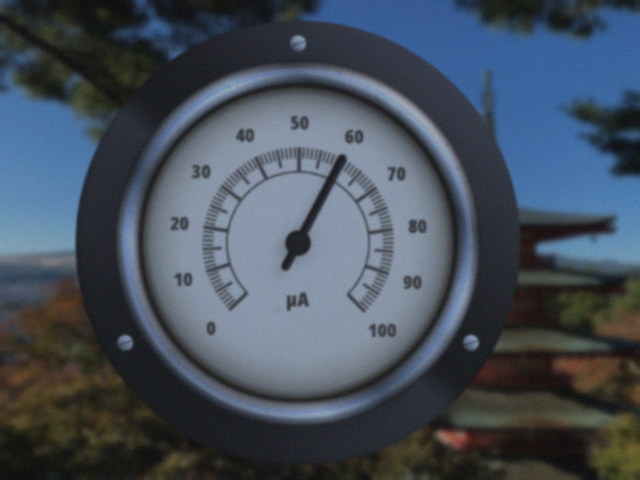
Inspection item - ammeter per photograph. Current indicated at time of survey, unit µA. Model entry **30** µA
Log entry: **60** µA
